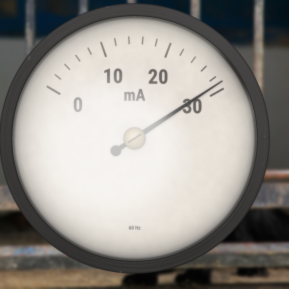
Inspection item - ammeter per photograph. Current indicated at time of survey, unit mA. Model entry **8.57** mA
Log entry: **29** mA
